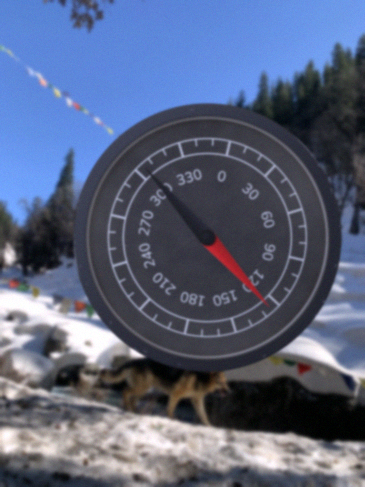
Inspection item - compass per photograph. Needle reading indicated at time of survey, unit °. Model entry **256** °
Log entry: **125** °
